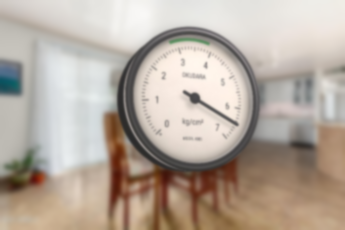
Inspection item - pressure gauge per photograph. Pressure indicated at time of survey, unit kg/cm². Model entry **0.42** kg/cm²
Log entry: **6.5** kg/cm²
